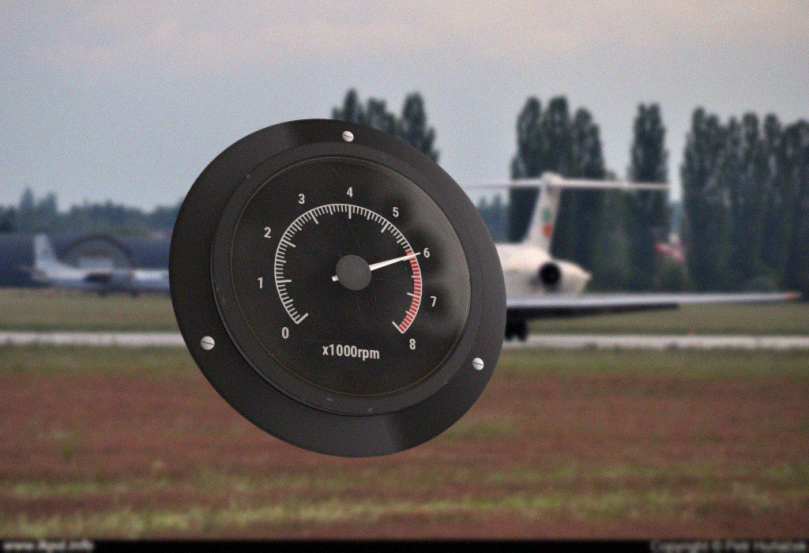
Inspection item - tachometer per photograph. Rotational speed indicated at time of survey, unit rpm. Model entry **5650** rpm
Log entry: **6000** rpm
